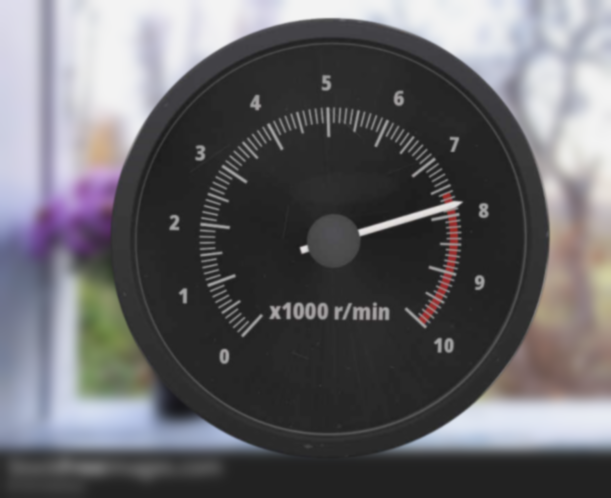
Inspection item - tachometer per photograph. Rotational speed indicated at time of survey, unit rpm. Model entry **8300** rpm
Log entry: **7800** rpm
